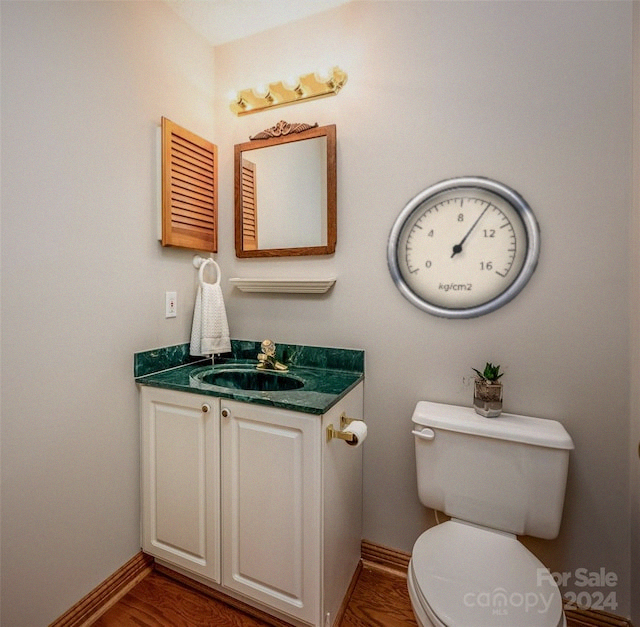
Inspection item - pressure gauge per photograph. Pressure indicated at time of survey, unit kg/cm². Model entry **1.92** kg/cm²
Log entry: **10** kg/cm²
